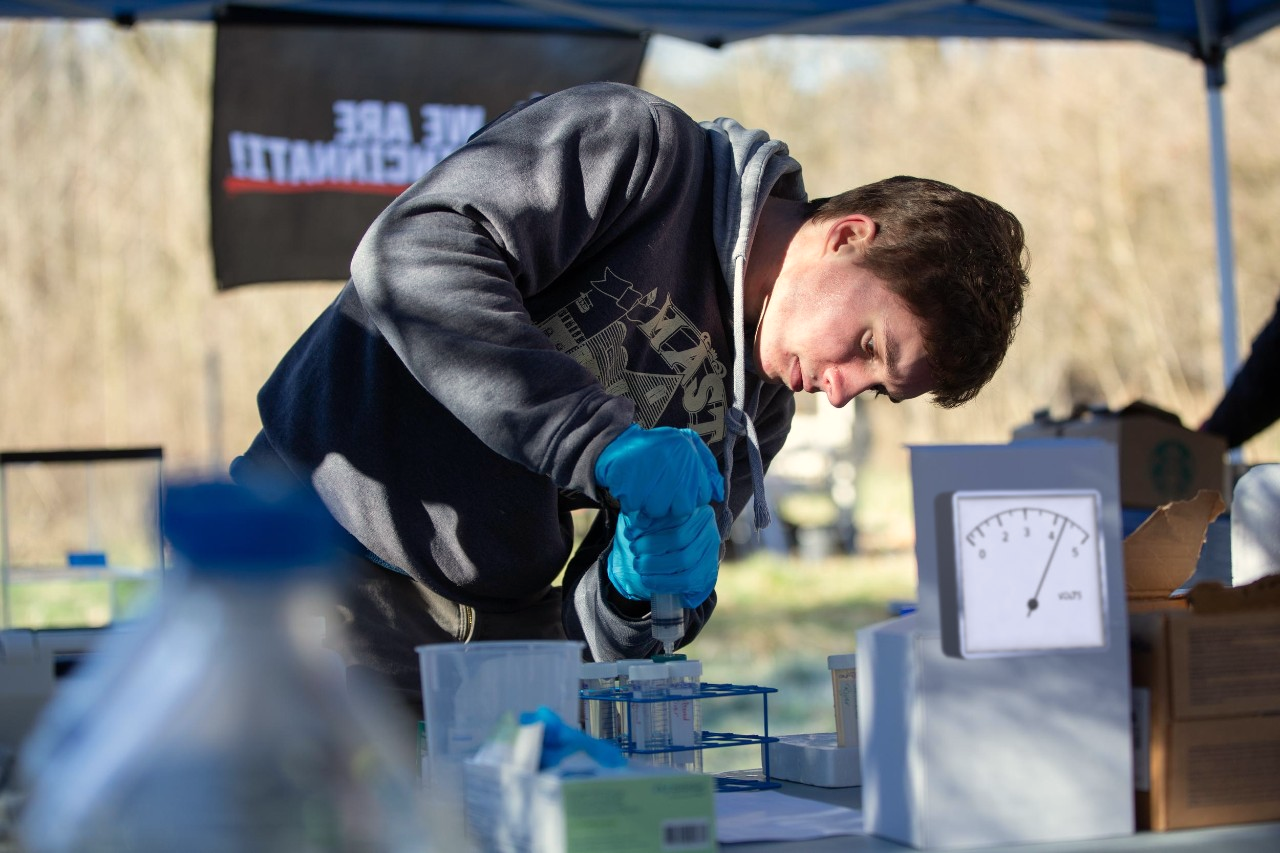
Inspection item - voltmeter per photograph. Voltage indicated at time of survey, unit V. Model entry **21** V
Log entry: **4.25** V
